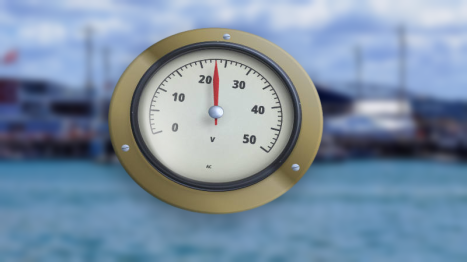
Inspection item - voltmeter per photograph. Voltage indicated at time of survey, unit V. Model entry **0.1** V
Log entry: **23** V
